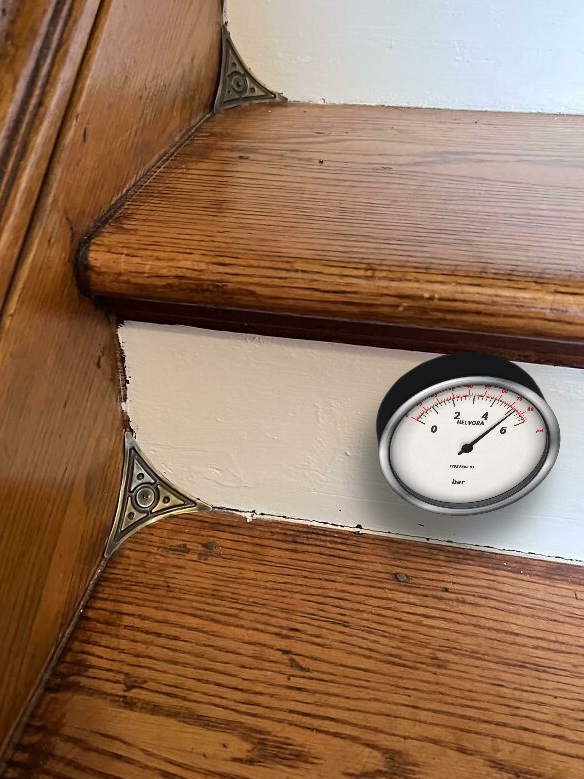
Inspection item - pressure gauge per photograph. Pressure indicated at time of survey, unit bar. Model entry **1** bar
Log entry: **5** bar
